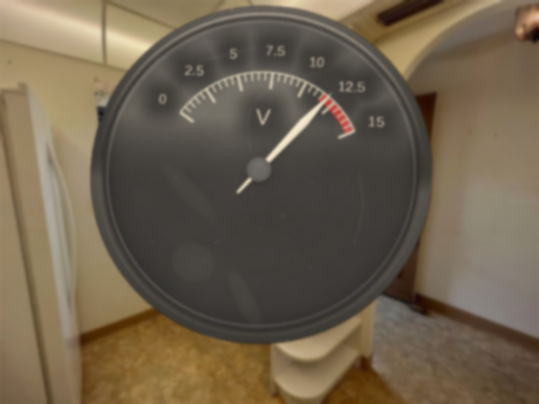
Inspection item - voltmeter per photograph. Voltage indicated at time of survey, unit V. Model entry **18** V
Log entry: **12** V
